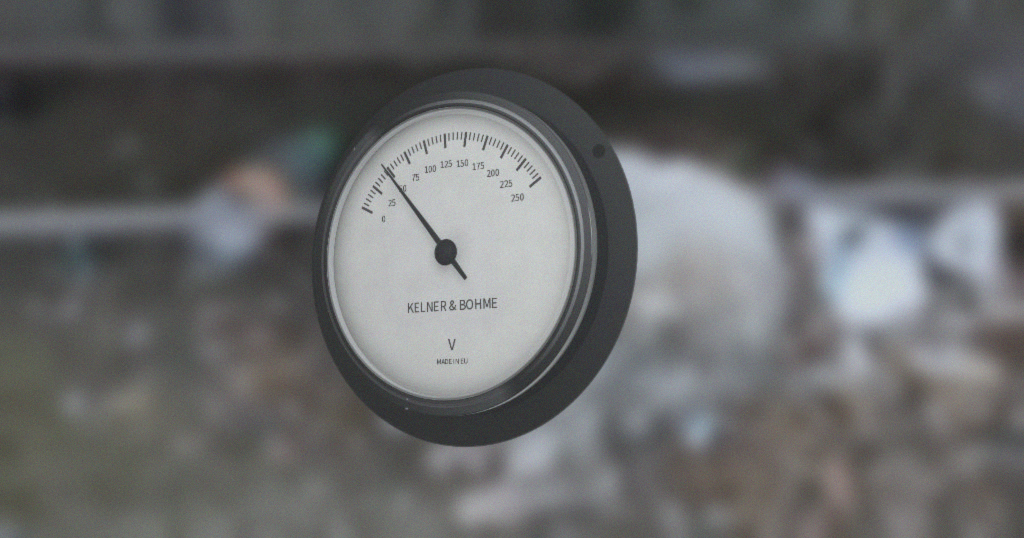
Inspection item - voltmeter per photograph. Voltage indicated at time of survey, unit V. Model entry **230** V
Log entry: **50** V
